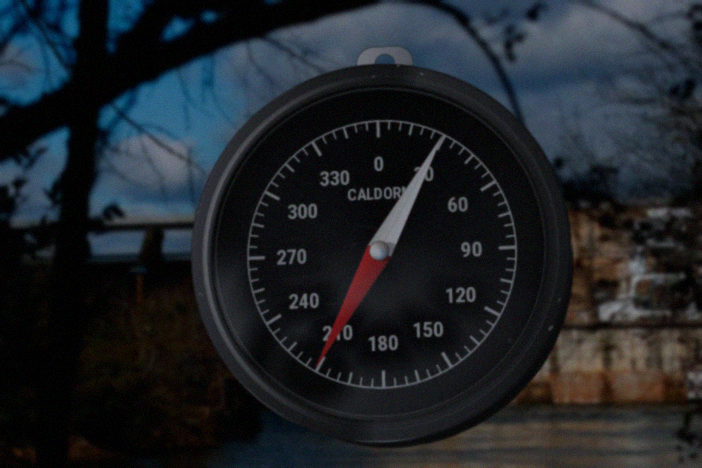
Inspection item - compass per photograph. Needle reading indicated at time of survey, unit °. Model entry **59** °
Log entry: **210** °
